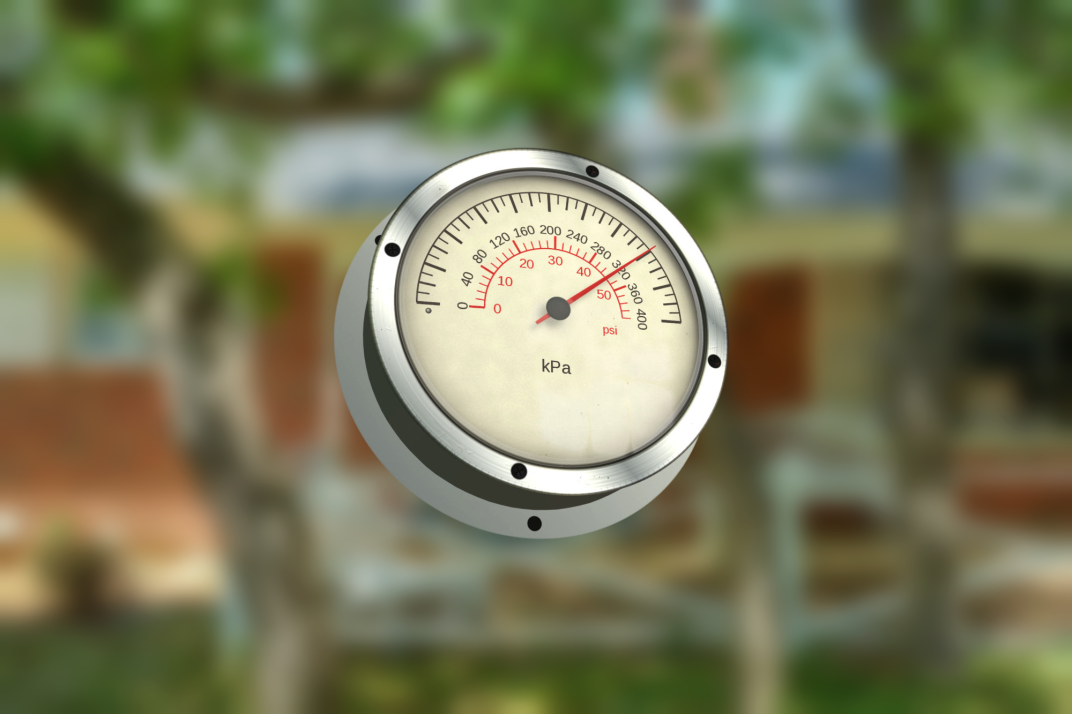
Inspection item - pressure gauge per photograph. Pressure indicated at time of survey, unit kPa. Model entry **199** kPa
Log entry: **320** kPa
